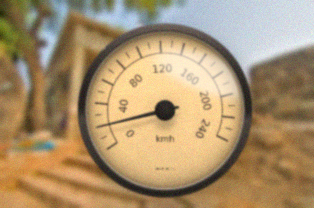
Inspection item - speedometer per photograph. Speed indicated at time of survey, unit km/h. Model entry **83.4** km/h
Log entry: **20** km/h
